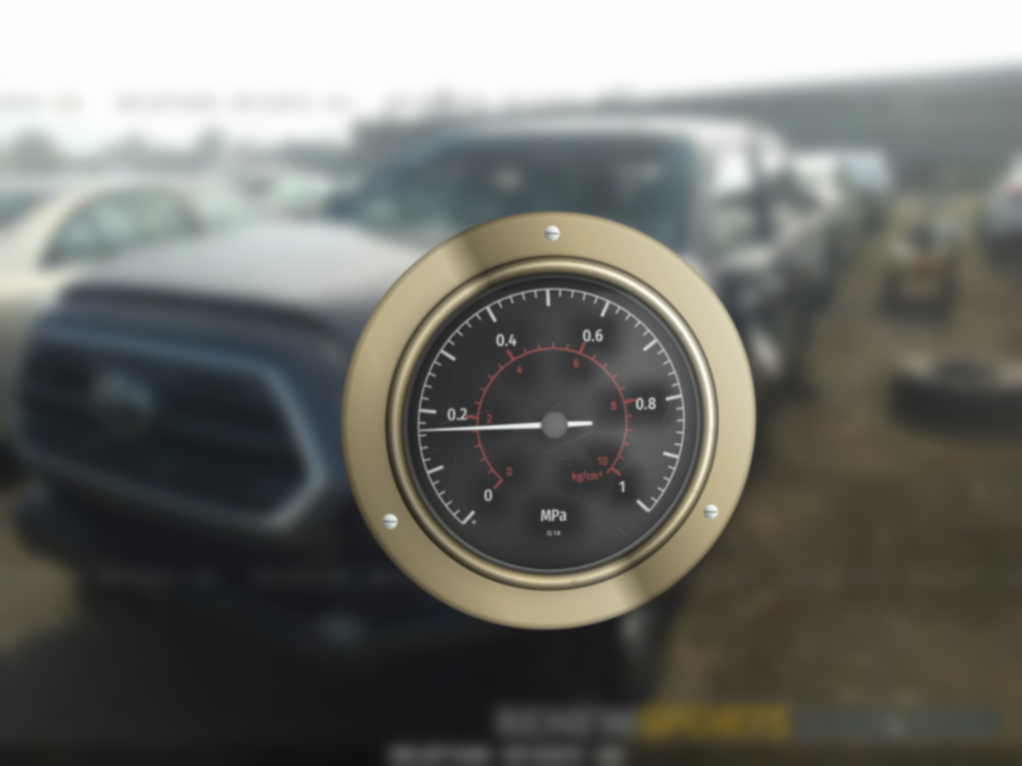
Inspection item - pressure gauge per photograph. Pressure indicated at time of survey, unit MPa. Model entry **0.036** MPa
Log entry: **0.17** MPa
